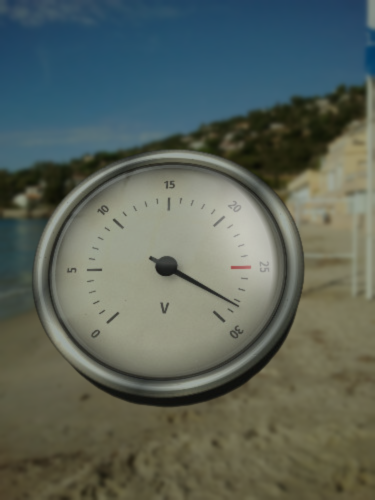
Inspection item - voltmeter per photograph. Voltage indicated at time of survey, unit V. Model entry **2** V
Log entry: **28.5** V
